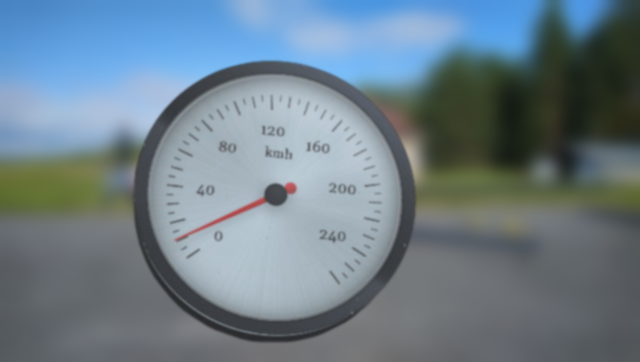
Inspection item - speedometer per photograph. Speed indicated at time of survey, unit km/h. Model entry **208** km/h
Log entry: **10** km/h
